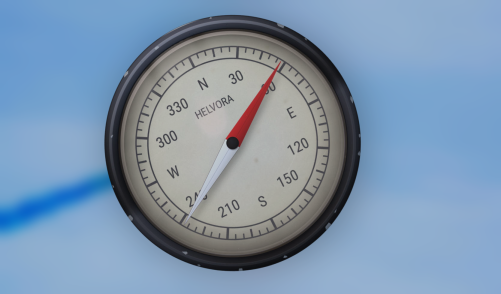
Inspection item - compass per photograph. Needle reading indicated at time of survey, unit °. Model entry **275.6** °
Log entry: **57.5** °
